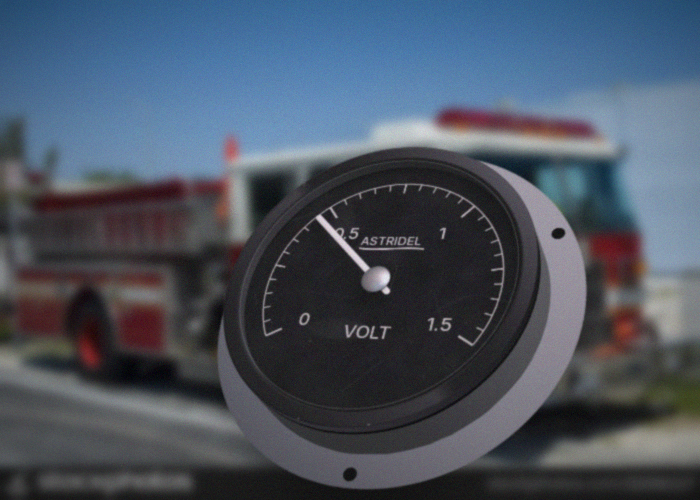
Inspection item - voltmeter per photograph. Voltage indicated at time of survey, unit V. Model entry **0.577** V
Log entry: **0.45** V
